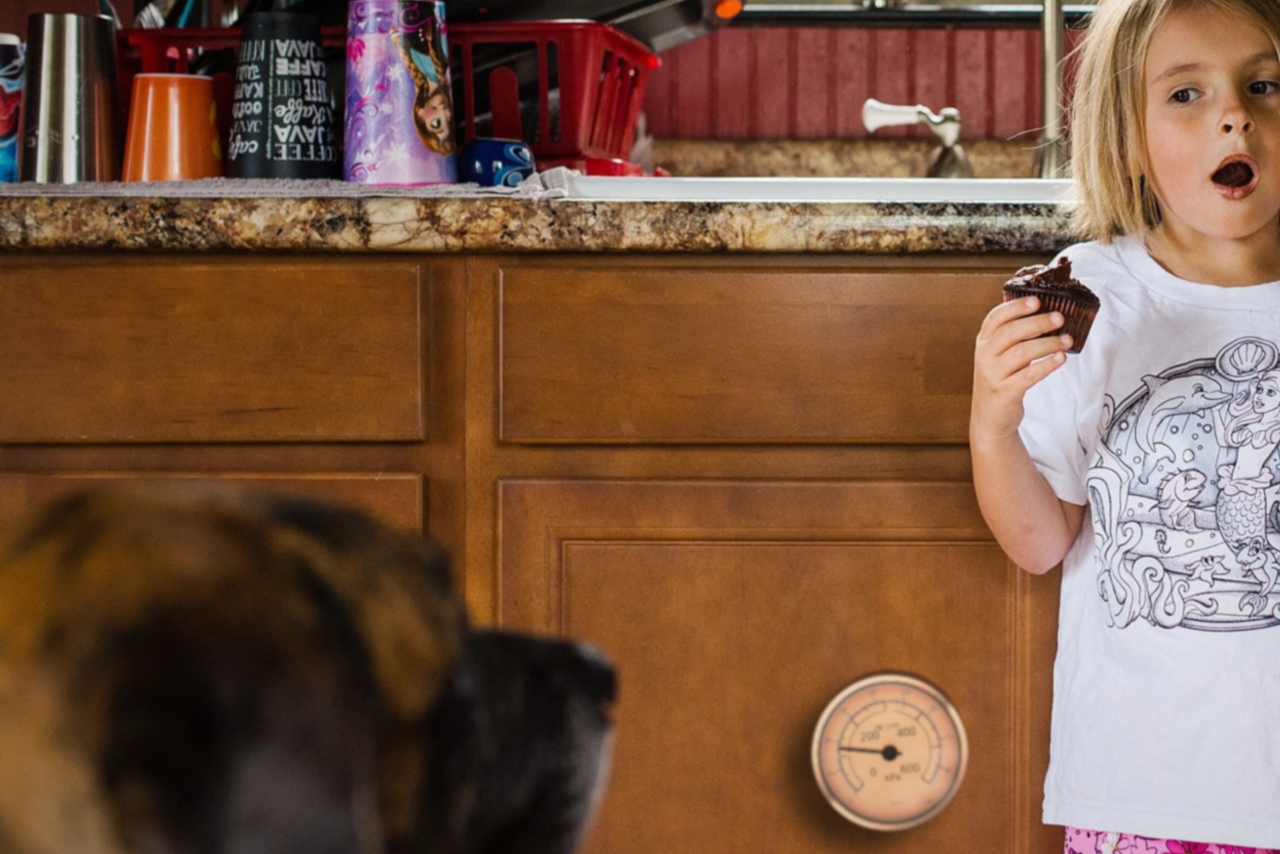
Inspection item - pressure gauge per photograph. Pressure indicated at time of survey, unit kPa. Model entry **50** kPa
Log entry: **125** kPa
